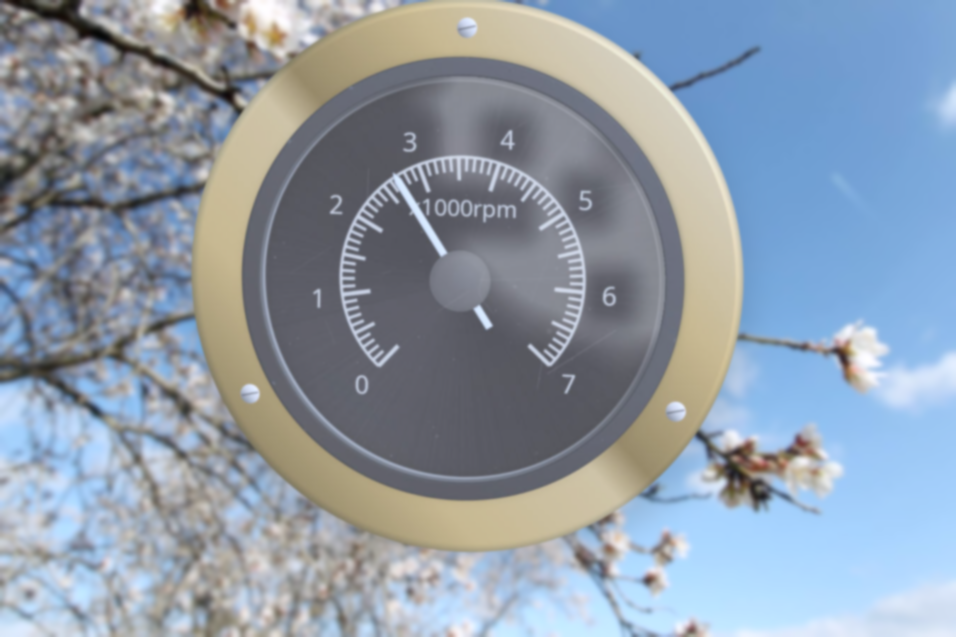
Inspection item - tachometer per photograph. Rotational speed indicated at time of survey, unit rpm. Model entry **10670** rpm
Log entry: **2700** rpm
